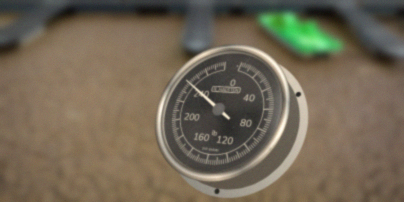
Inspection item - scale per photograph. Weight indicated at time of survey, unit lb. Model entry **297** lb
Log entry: **240** lb
